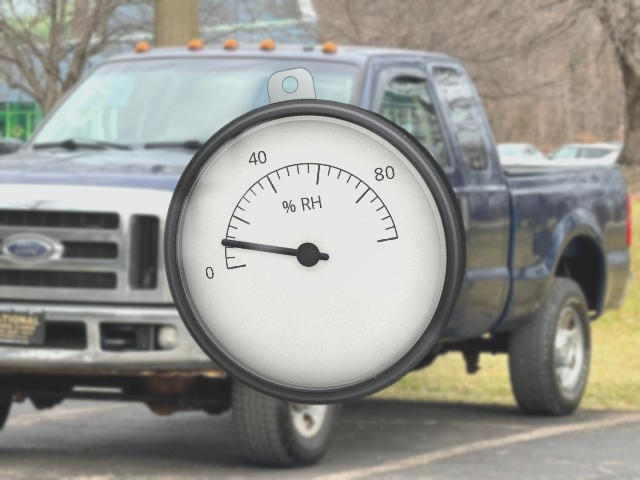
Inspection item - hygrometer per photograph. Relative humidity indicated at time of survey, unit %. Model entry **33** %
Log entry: **10** %
